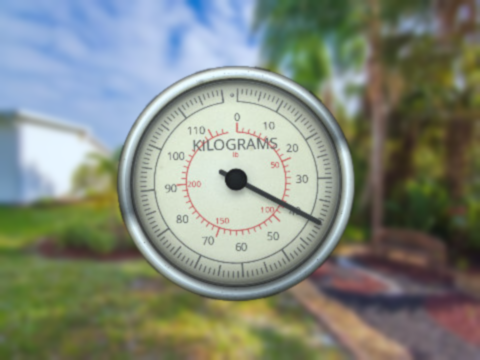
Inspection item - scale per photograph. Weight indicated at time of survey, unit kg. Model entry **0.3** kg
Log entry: **40** kg
